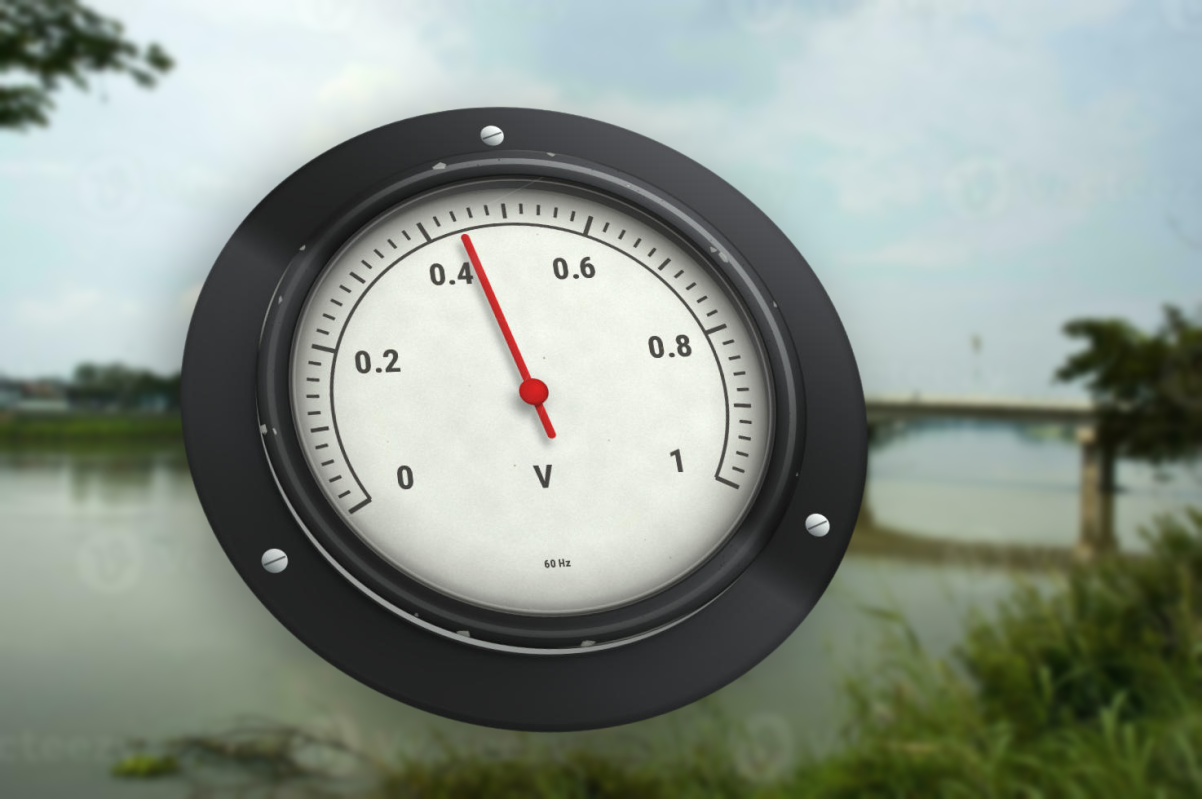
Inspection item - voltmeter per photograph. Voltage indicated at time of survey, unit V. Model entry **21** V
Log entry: **0.44** V
